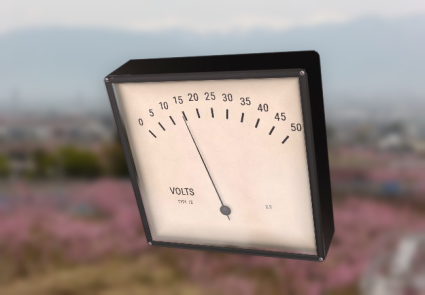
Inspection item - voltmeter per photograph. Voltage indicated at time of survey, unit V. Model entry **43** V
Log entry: **15** V
